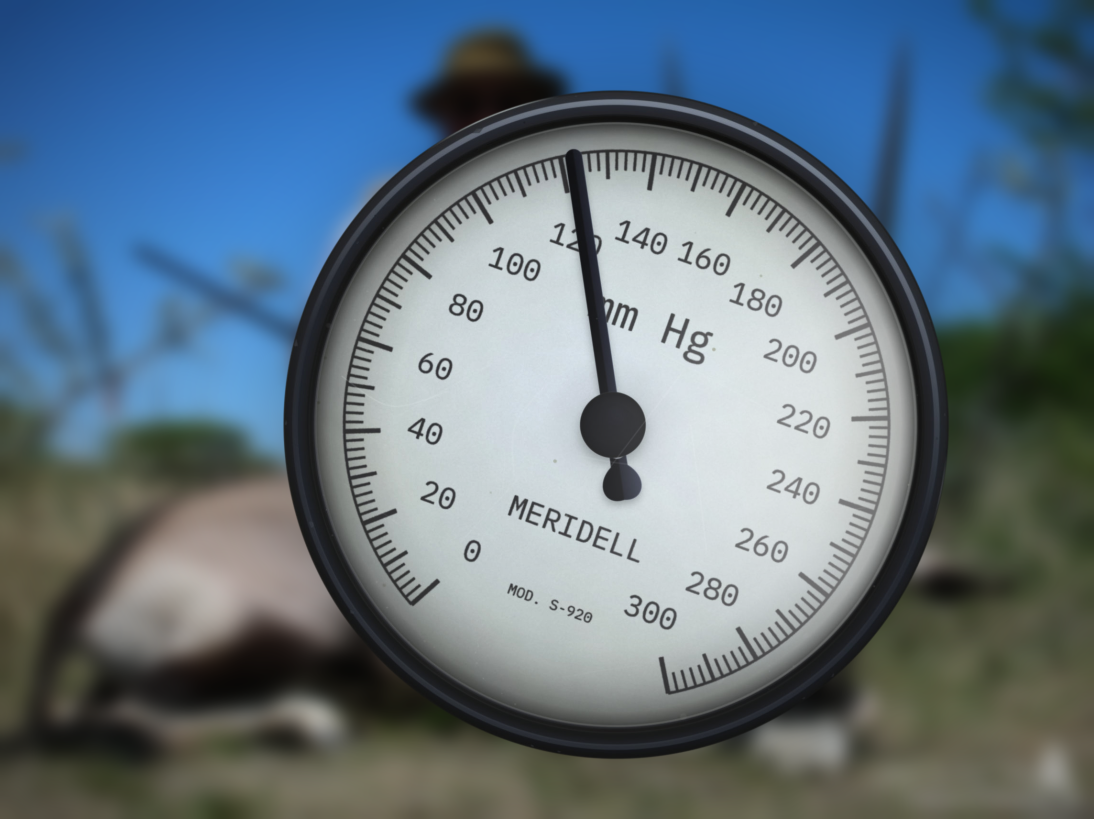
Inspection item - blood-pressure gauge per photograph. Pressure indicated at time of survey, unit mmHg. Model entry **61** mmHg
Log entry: **123** mmHg
